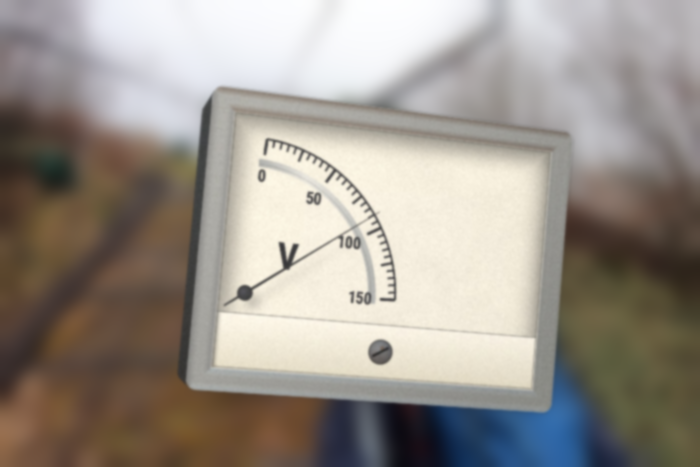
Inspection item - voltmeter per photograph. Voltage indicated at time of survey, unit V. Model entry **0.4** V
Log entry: **90** V
